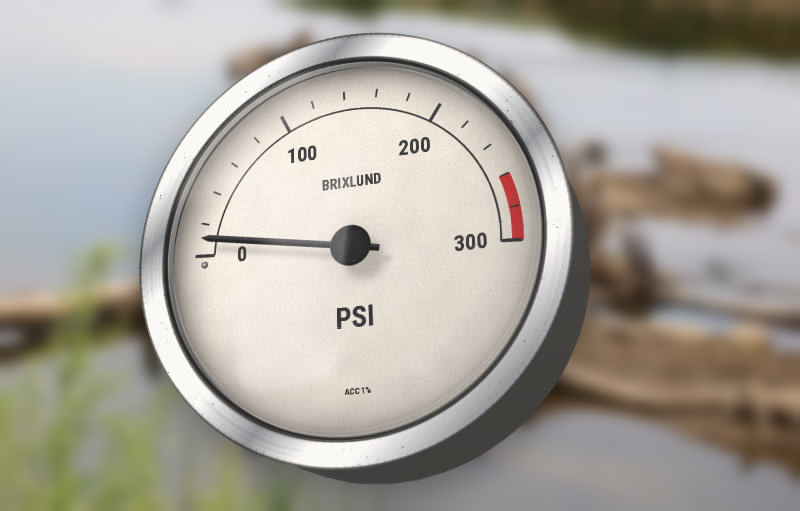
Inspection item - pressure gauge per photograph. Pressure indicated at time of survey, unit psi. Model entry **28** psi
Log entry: **10** psi
